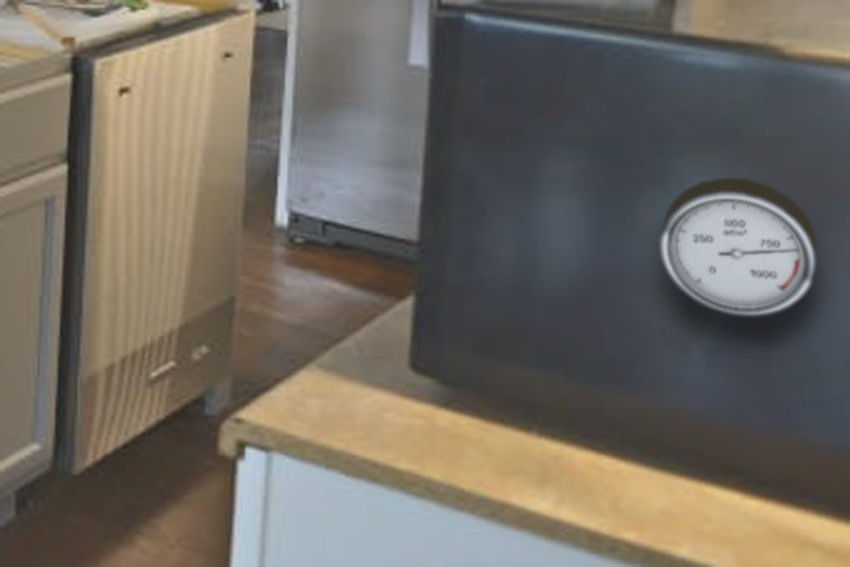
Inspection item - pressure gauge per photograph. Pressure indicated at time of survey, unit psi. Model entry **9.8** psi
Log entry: **800** psi
